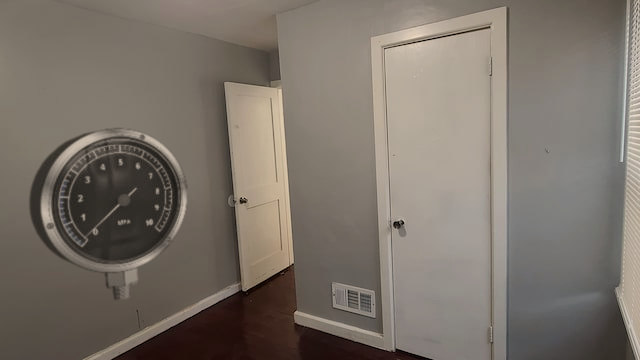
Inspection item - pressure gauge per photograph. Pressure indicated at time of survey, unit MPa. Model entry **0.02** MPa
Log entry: **0.2** MPa
